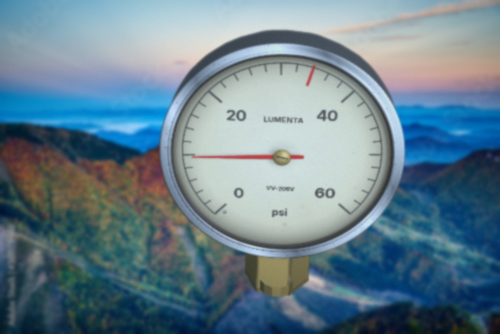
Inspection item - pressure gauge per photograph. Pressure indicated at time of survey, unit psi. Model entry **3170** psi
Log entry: **10** psi
